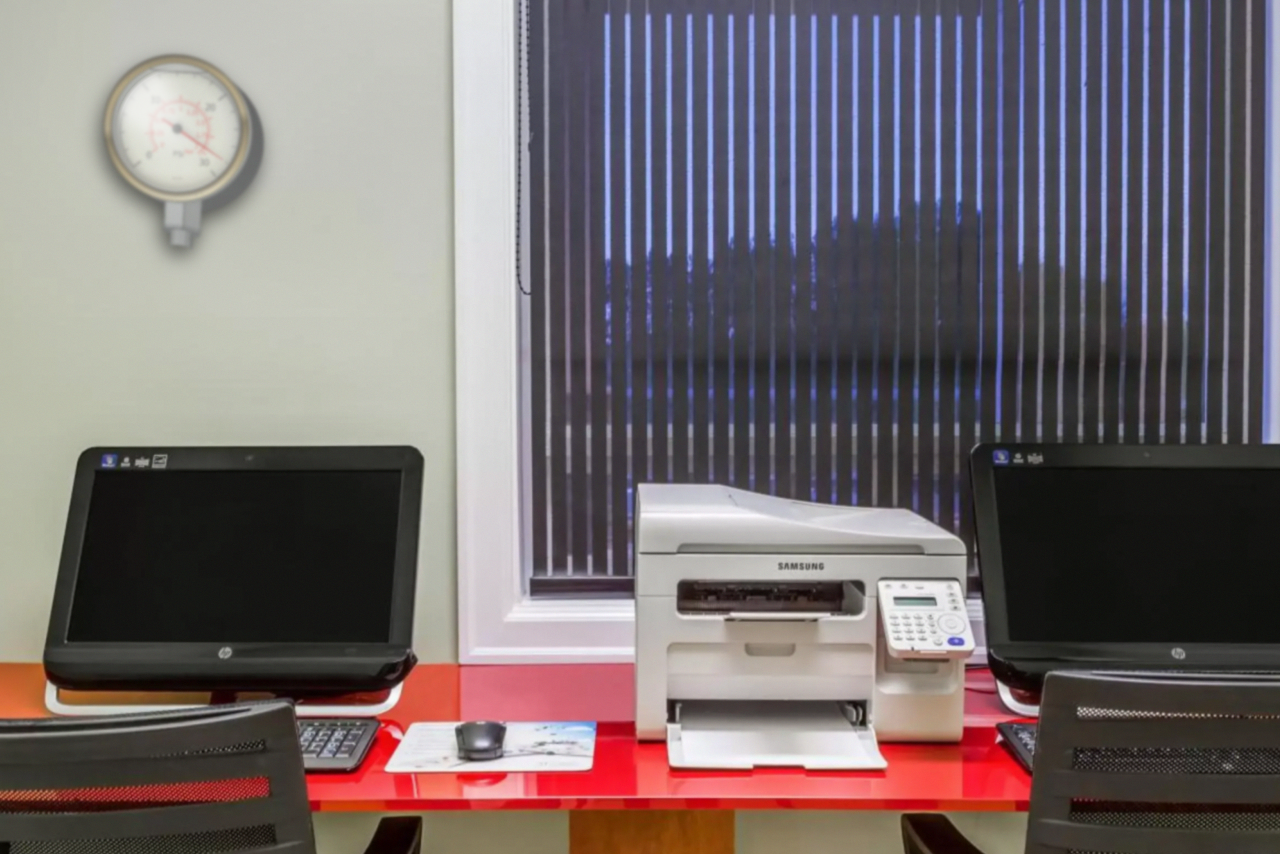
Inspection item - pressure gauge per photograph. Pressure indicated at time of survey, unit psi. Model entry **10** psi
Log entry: **28** psi
